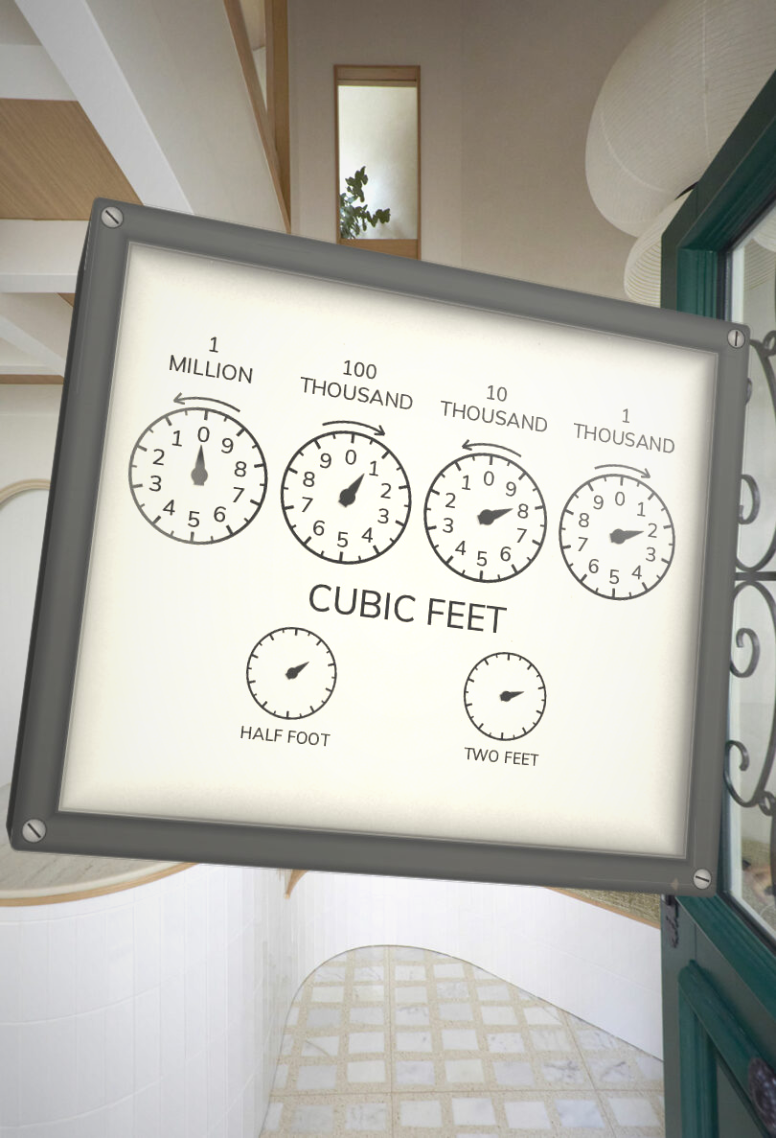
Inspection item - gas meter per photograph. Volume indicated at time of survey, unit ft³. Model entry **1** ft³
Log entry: **8200** ft³
